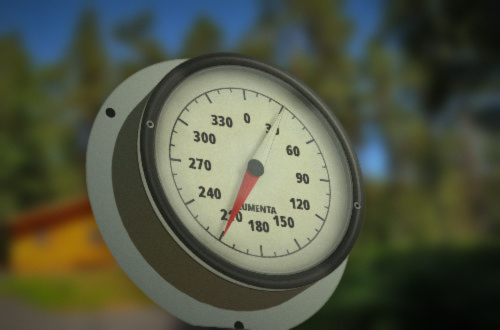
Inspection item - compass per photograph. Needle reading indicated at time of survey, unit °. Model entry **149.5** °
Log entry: **210** °
